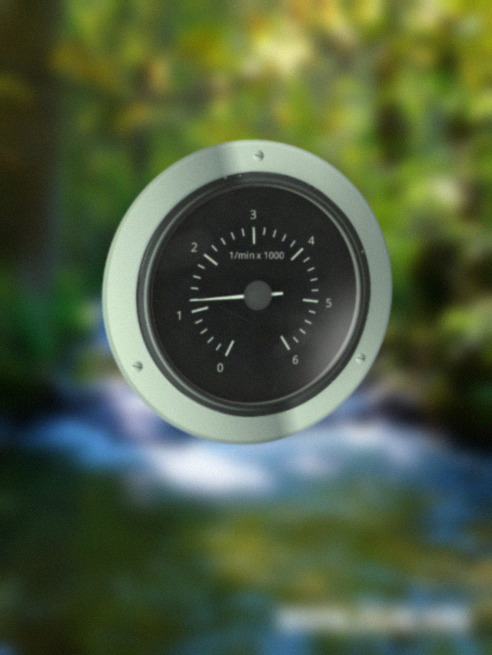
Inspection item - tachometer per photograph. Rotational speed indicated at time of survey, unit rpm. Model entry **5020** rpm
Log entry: **1200** rpm
